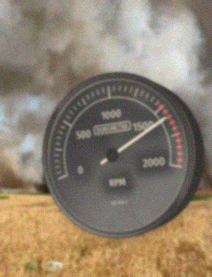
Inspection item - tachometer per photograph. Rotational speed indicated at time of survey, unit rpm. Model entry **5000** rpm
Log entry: **1600** rpm
